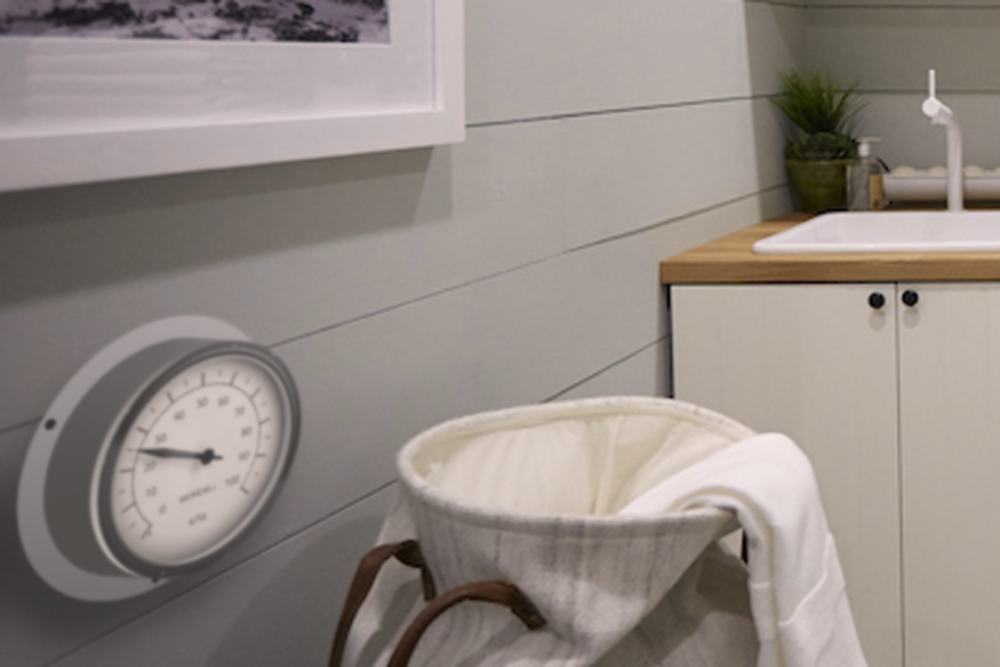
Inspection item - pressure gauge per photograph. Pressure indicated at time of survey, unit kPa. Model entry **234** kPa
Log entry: **25** kPa
